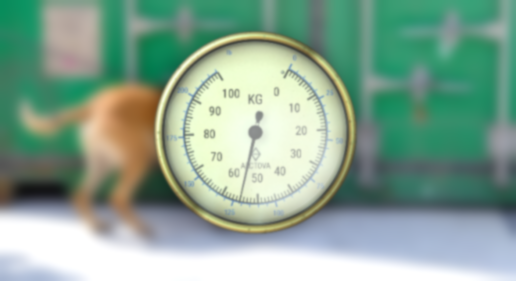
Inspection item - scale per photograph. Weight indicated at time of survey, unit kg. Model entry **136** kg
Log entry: **55** kg
